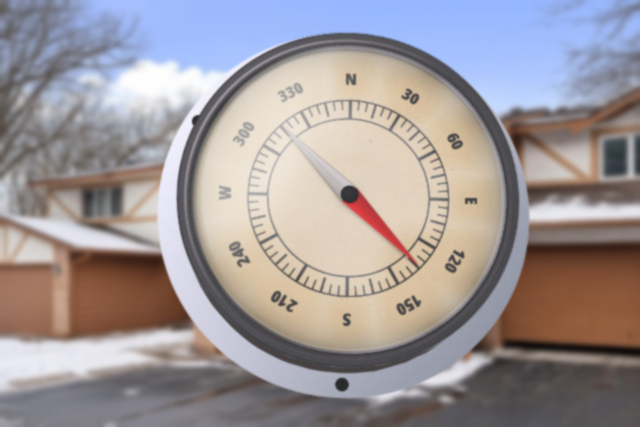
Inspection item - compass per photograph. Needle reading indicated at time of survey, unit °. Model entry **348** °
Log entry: **135** °
